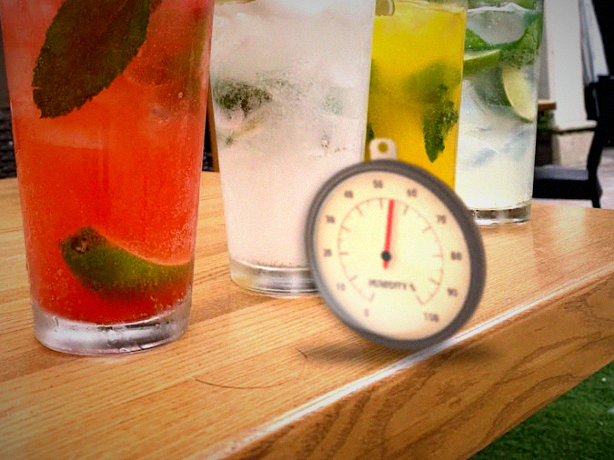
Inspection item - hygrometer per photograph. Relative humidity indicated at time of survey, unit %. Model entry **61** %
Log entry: **55** %
